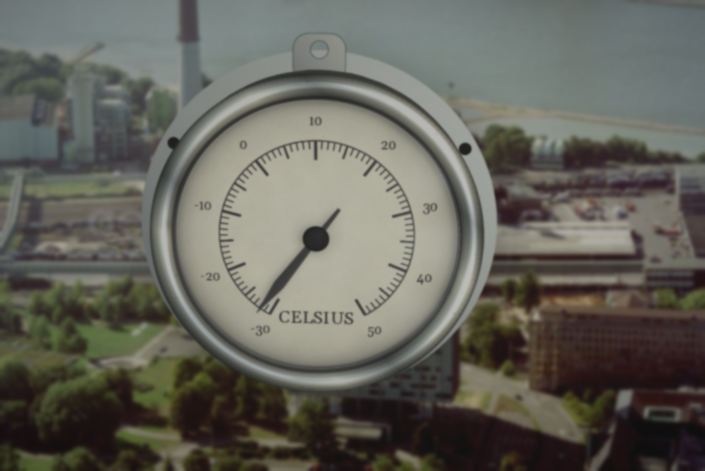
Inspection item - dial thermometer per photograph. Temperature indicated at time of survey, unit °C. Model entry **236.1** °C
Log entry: **-28** °C
